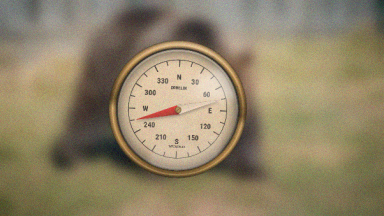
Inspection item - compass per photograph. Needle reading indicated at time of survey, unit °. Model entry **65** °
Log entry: **255** °
